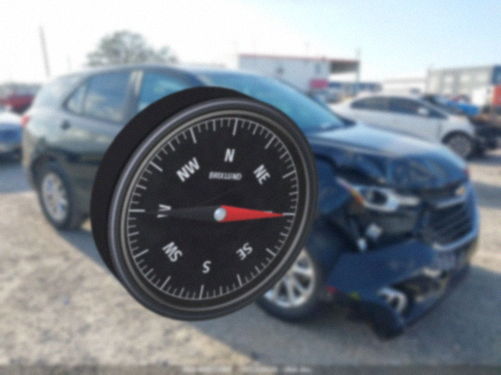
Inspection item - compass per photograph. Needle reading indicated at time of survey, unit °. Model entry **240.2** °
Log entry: **90** °
